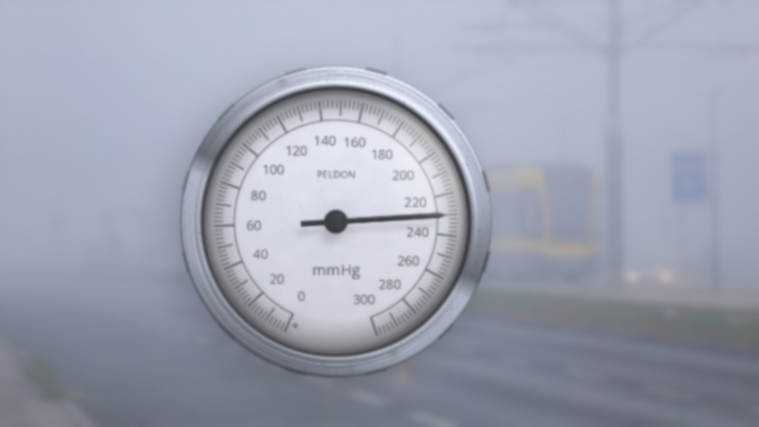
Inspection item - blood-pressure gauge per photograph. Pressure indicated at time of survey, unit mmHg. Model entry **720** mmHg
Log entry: **230** mmHg
